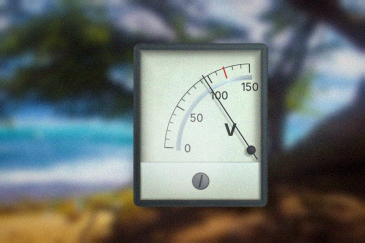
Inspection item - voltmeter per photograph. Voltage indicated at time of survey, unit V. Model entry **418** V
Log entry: **95** V
